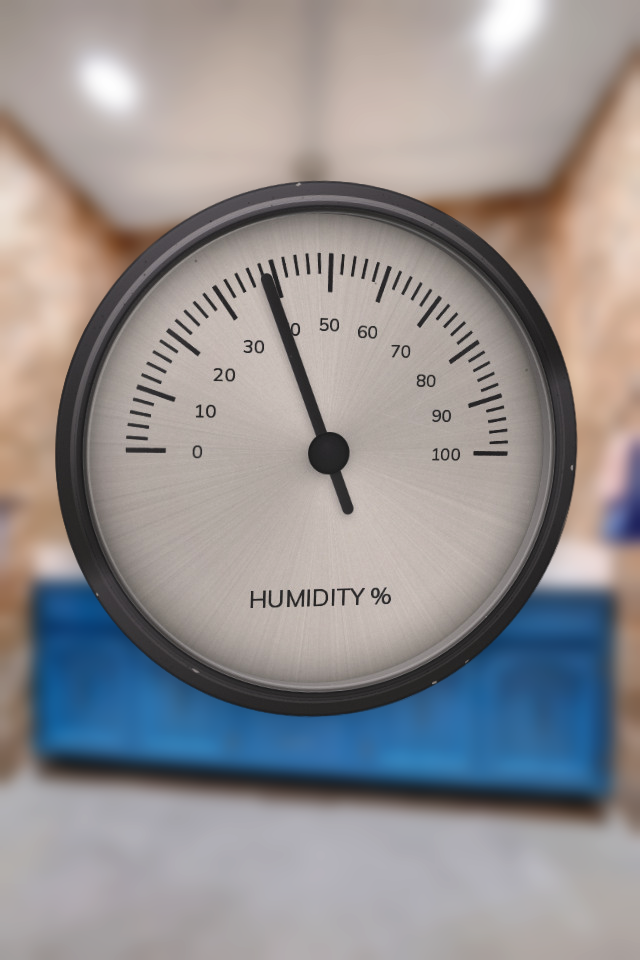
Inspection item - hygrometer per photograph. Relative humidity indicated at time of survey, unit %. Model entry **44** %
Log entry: **38** %
